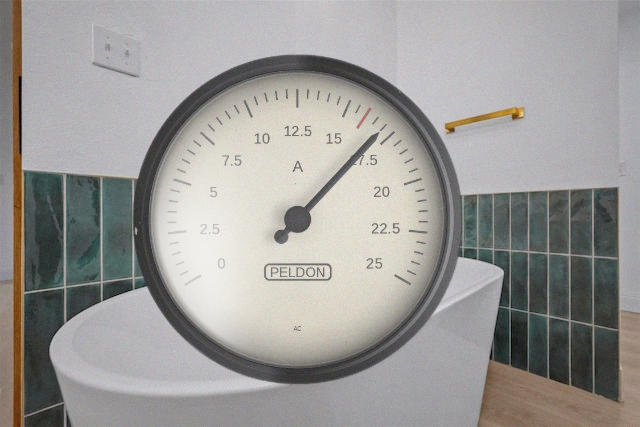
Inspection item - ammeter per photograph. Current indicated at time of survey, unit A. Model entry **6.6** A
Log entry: **17** A
